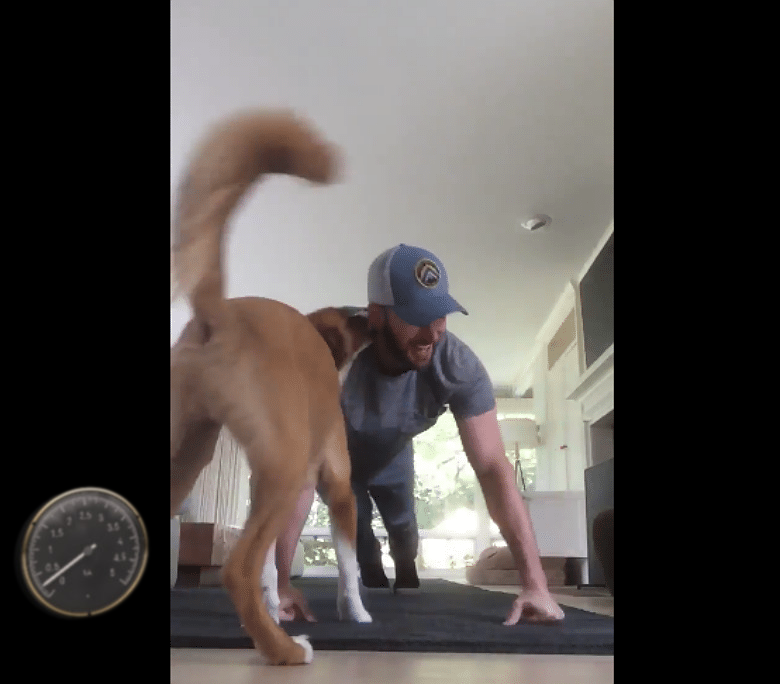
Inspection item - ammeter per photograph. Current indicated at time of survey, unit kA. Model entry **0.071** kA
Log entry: **0.25** kA
